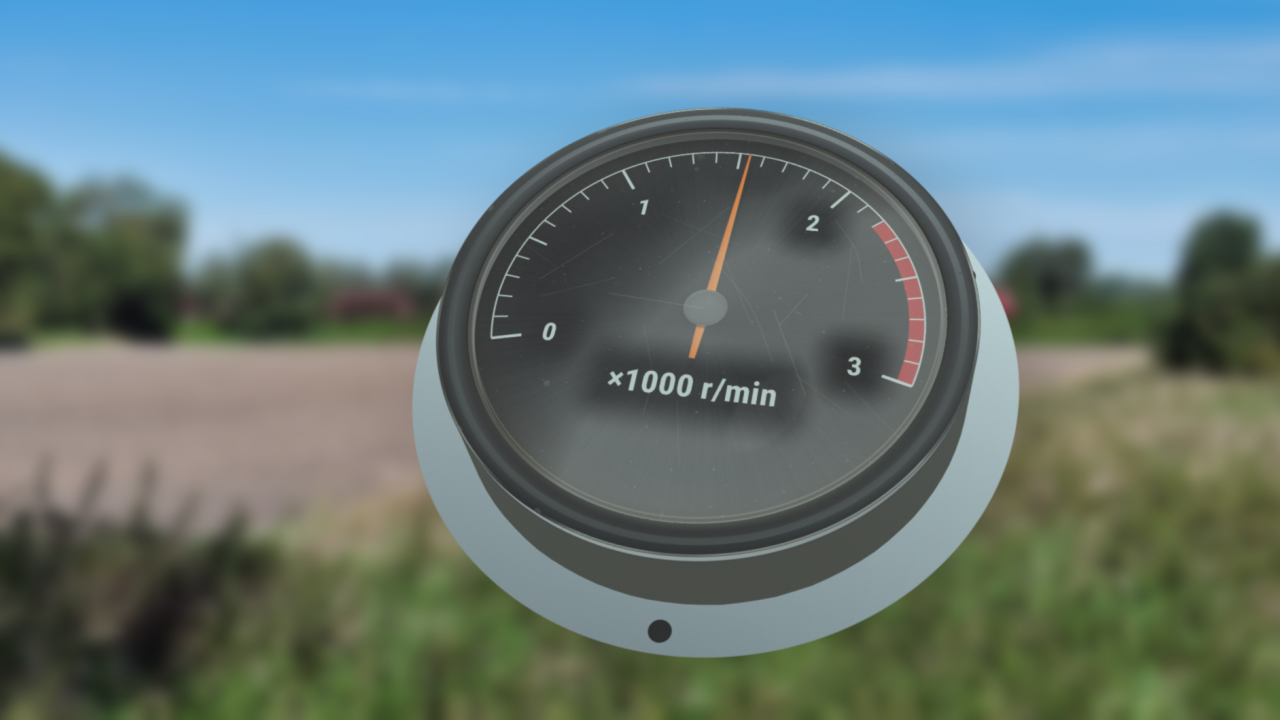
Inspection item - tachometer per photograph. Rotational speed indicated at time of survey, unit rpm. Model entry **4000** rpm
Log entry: **1550** rpm
